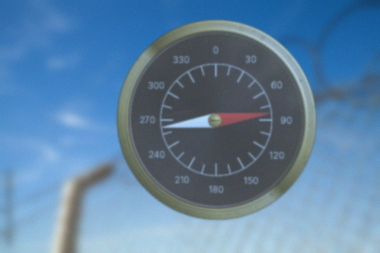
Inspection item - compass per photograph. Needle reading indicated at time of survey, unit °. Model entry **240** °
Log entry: **82.5** °
